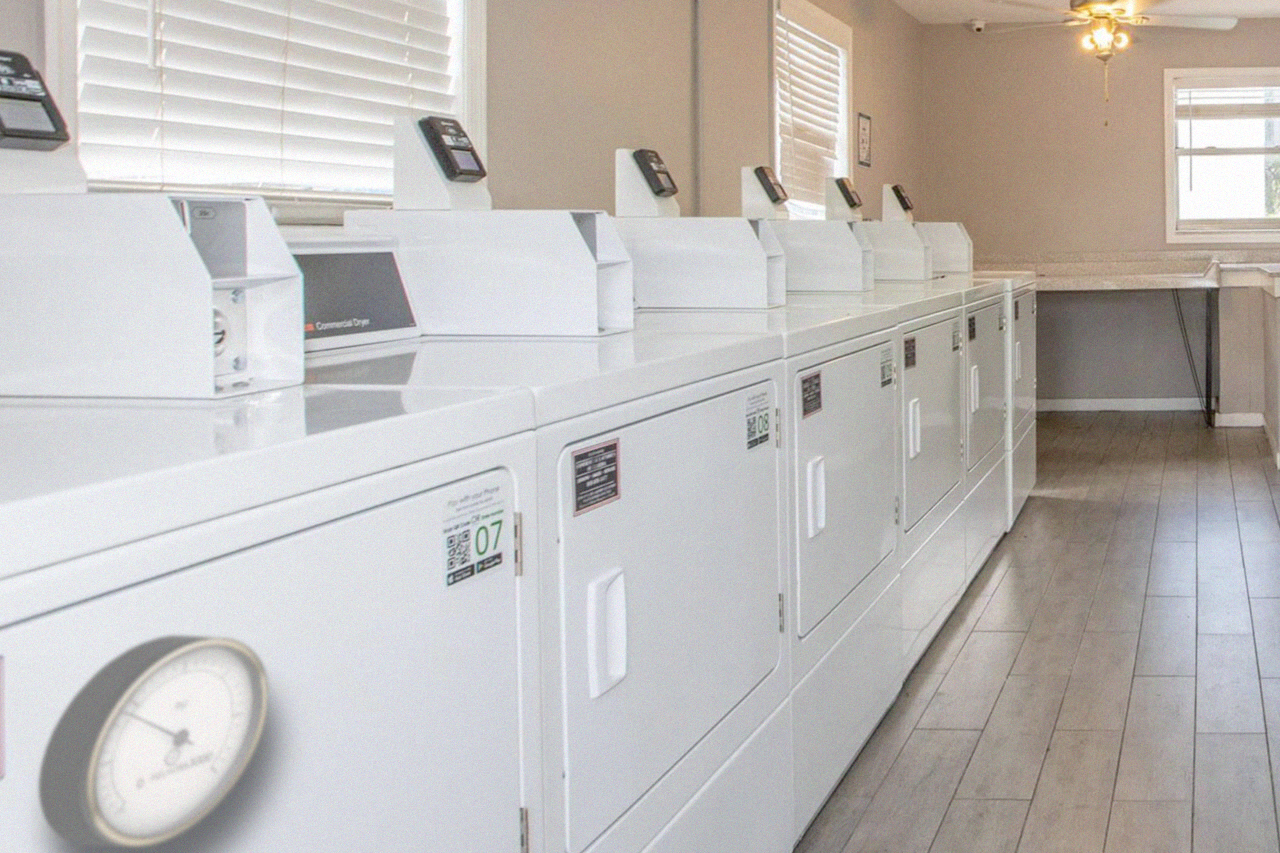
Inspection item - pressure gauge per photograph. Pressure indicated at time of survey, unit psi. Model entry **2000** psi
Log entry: **900** psi
